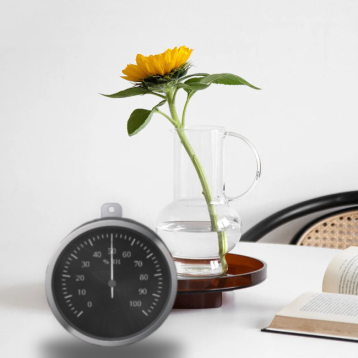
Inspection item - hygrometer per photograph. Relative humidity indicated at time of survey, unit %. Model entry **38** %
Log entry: **50** %
